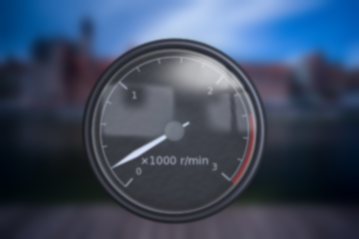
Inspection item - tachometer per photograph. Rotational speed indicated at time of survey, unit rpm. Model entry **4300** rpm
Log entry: **200** rpm
